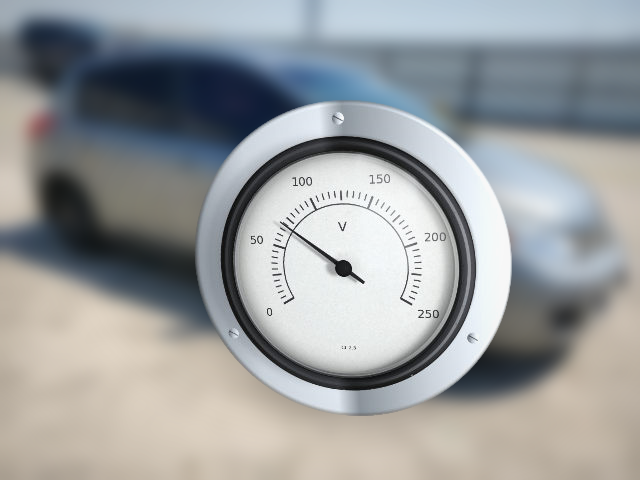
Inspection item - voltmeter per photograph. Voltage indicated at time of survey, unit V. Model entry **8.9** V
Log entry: **70** V
